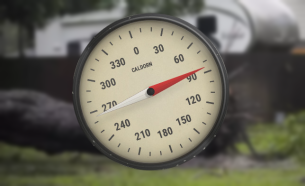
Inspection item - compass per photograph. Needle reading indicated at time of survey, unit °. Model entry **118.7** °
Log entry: **85** °
